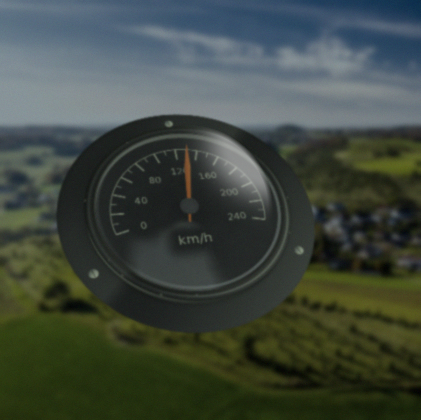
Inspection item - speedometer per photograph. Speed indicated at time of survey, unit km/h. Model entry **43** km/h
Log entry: **130** km/h
